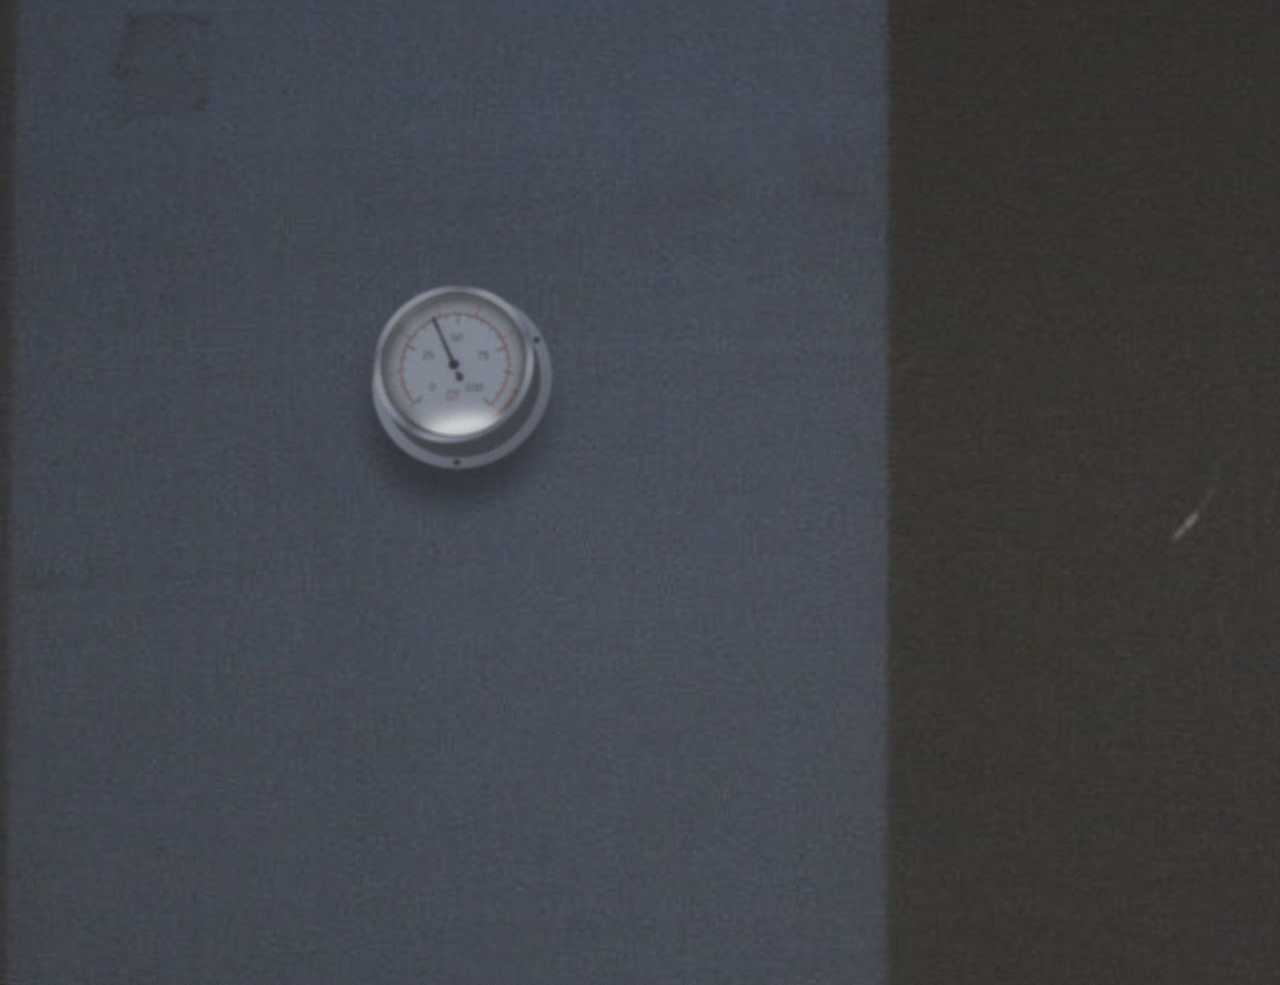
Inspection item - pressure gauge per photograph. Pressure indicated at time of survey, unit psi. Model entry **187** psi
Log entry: **40** psi
